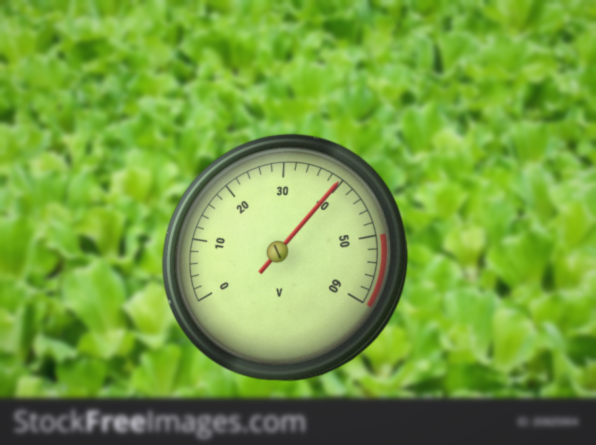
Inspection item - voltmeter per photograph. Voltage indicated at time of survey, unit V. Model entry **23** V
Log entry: **40** V
